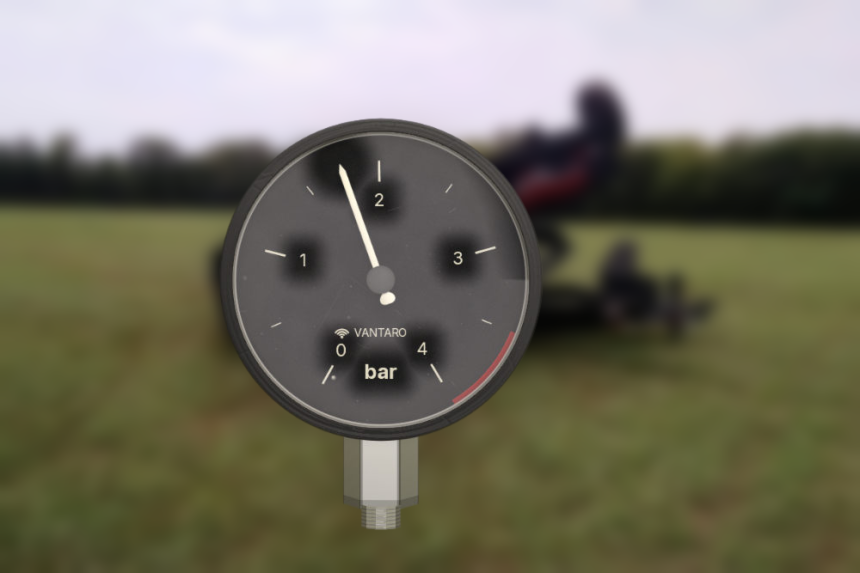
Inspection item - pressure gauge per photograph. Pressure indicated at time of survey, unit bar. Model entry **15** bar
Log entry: **1.75** bar
